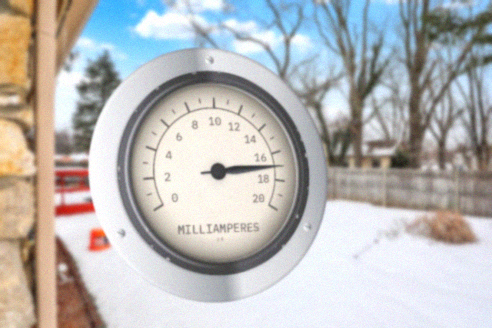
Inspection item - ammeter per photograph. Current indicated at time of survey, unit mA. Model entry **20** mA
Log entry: **17** mA
